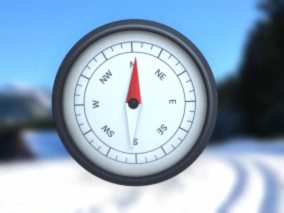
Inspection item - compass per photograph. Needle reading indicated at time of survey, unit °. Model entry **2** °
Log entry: **5** °
